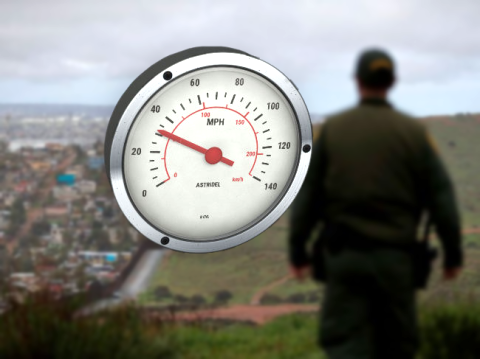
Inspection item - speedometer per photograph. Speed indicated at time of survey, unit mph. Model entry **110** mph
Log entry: **32.5** mph
